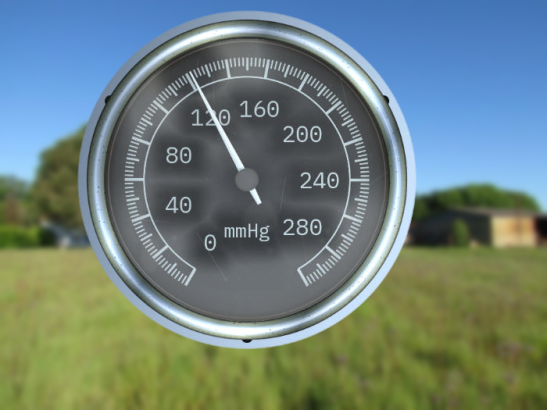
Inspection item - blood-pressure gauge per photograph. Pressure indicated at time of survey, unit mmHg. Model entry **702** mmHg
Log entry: **122** mmHg
